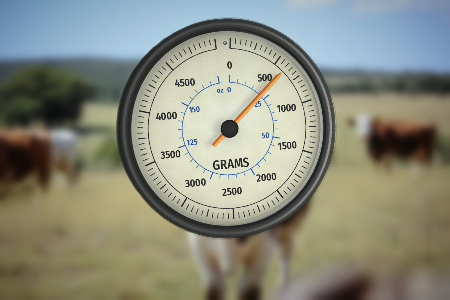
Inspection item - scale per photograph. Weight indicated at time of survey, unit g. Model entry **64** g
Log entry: **600** g
